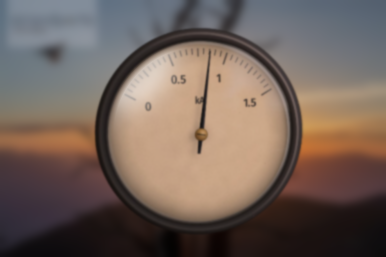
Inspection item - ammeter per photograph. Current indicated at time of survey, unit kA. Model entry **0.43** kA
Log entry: **0.85** kA
